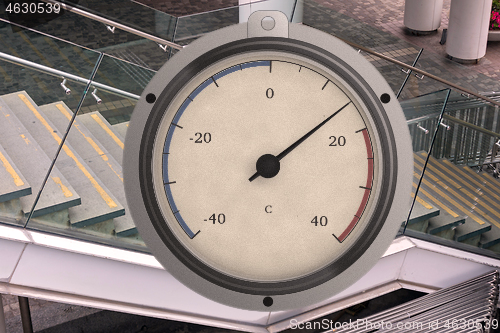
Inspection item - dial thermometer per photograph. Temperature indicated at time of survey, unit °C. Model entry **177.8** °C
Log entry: **15** °C
